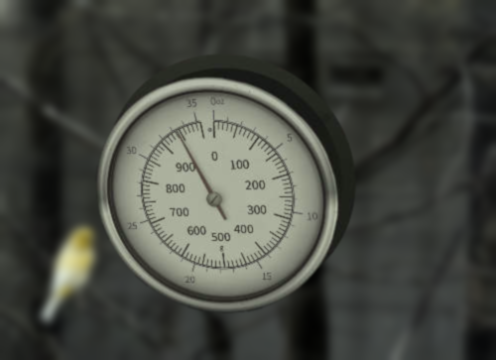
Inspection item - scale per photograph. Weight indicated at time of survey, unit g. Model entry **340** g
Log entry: **950** g
